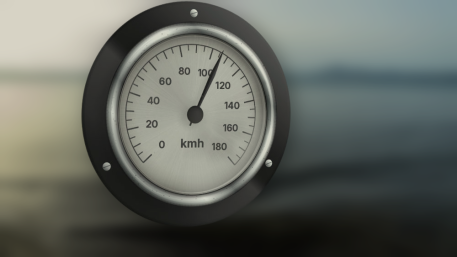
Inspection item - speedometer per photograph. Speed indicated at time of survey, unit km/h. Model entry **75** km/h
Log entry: **105** km/h
